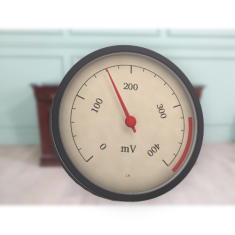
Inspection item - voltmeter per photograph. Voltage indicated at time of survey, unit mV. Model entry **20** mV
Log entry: **160** mV
